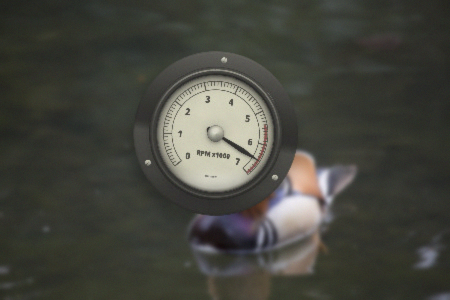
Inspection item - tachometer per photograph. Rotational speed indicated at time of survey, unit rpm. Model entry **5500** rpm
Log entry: **6500** rpm
